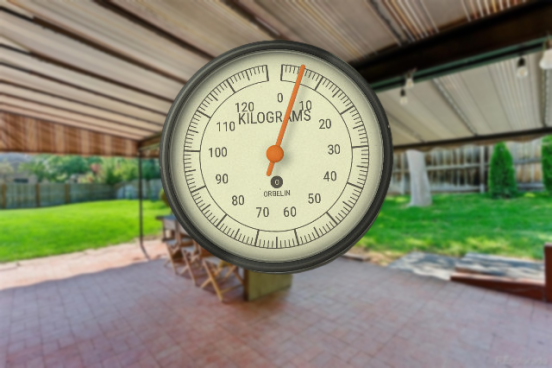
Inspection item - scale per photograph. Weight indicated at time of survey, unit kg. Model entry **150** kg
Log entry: **5** kg
